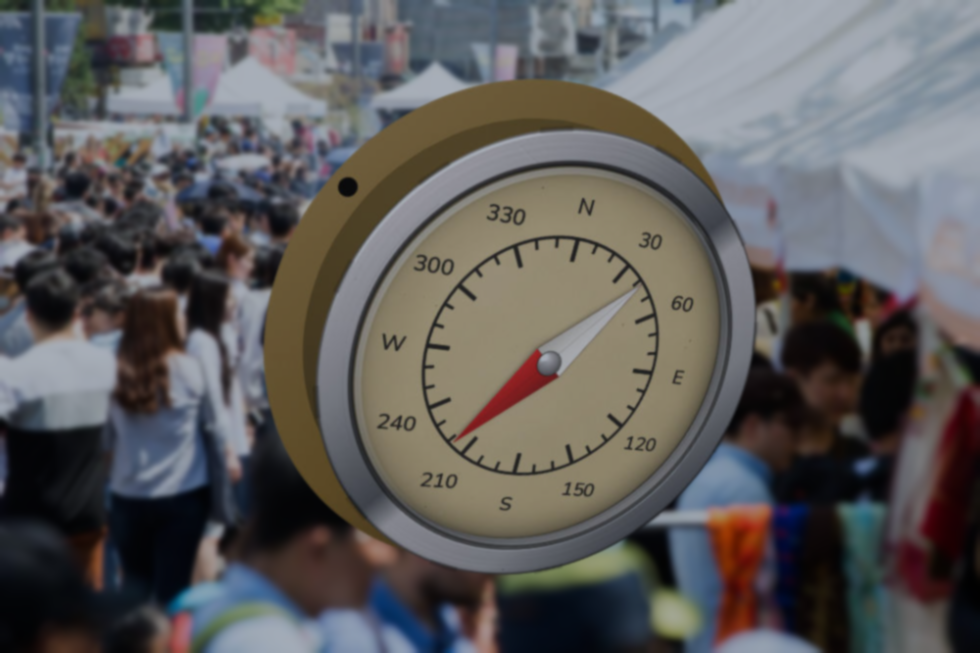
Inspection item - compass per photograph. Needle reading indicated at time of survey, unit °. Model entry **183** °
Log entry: **220** °
